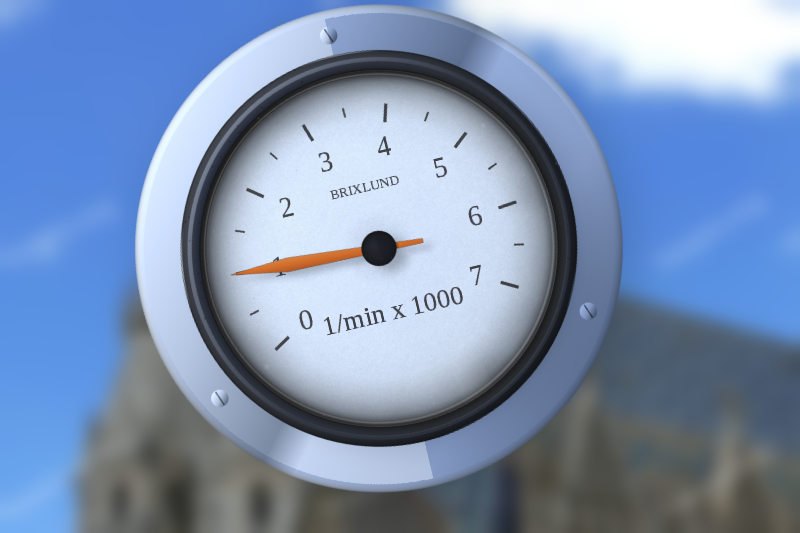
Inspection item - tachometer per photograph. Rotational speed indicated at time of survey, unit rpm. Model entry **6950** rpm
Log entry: **1000** rpm
